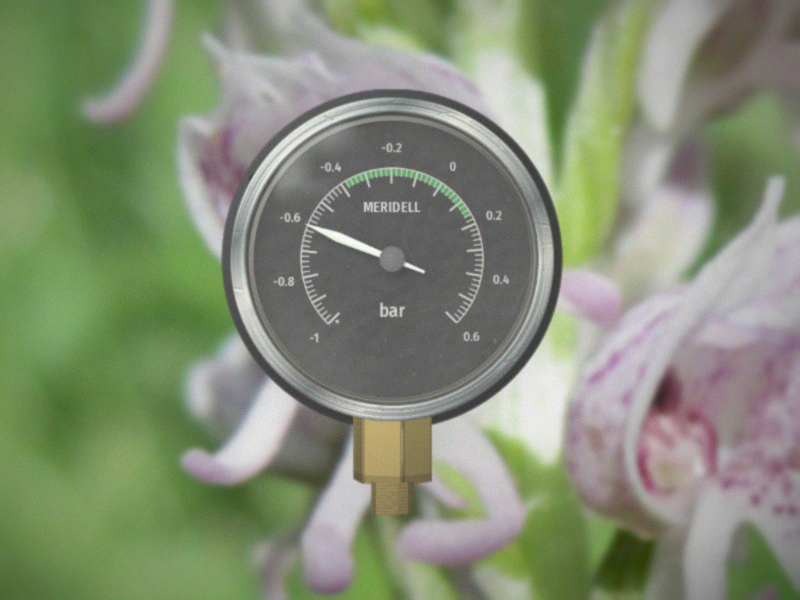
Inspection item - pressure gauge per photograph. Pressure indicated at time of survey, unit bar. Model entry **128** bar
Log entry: **-0.6** bar
